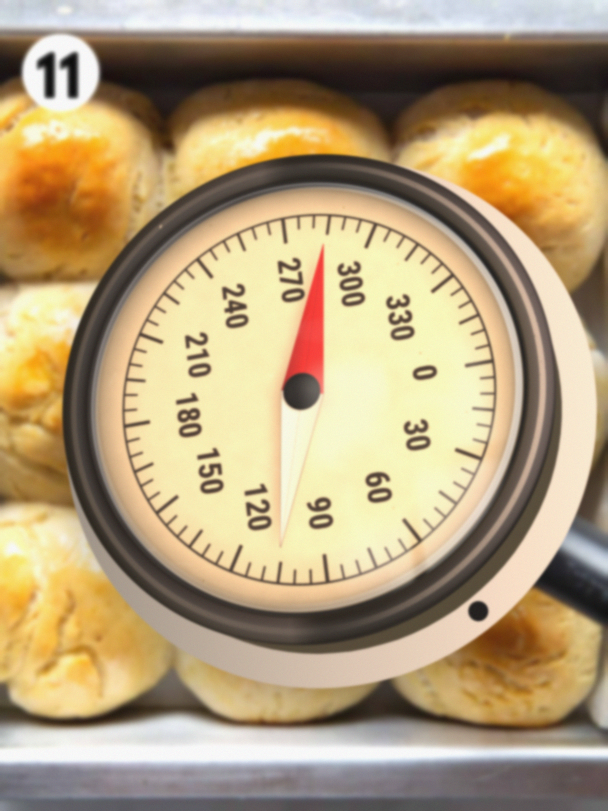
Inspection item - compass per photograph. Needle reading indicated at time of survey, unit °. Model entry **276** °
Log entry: **285** °
